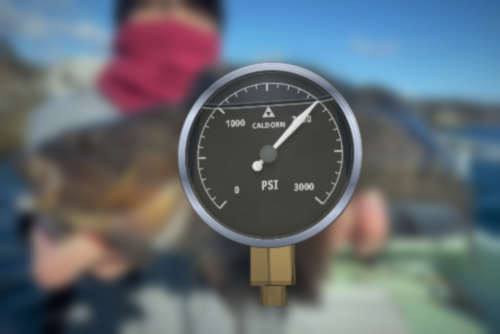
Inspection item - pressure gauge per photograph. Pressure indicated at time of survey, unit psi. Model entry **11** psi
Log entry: **2000** psi
